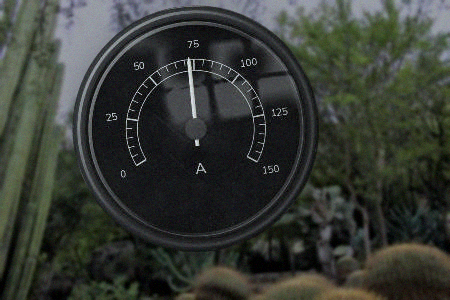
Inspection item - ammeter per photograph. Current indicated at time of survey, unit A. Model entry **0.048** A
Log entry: **72.5** A
